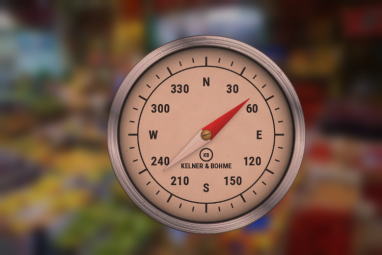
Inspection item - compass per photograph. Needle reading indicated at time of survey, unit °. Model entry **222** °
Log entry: **50** °
